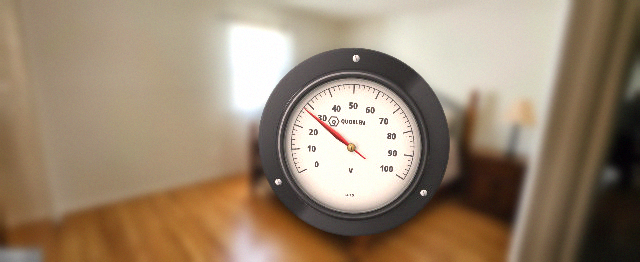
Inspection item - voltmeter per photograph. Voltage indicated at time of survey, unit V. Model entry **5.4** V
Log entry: **28** V
